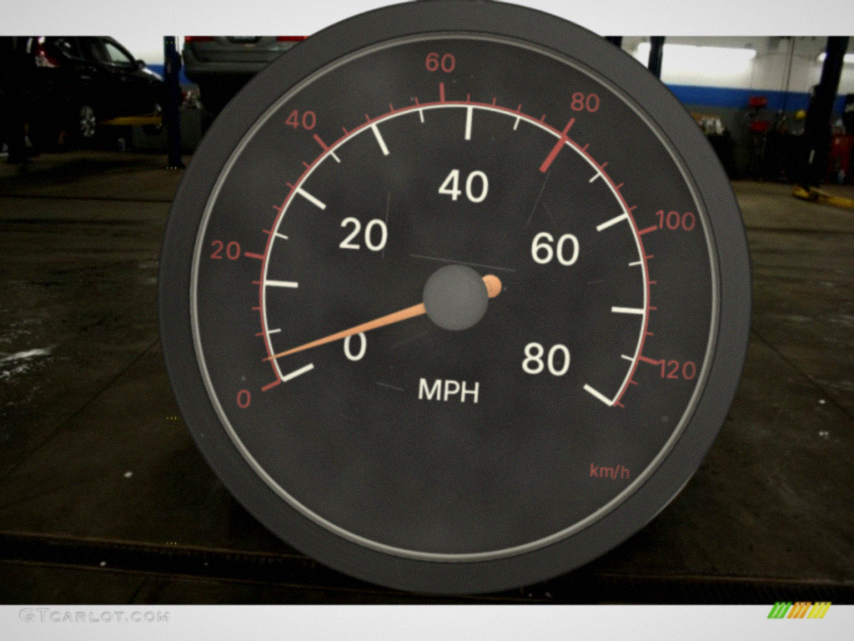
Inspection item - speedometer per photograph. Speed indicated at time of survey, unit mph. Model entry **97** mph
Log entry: **2.5** mph
